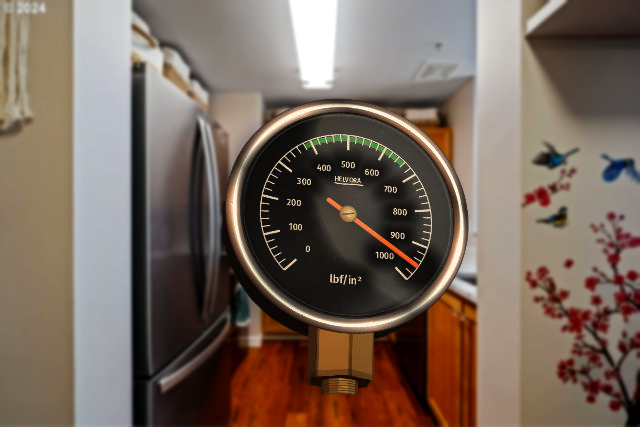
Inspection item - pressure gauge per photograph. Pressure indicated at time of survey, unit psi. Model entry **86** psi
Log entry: **960** psi
